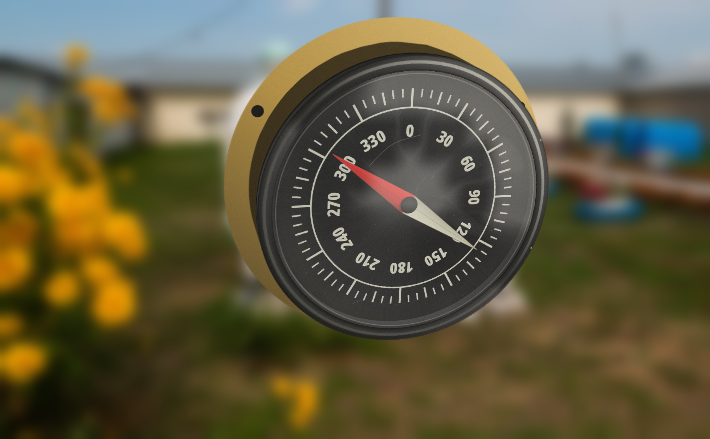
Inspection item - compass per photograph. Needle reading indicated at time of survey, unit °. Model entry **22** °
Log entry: **305** °
